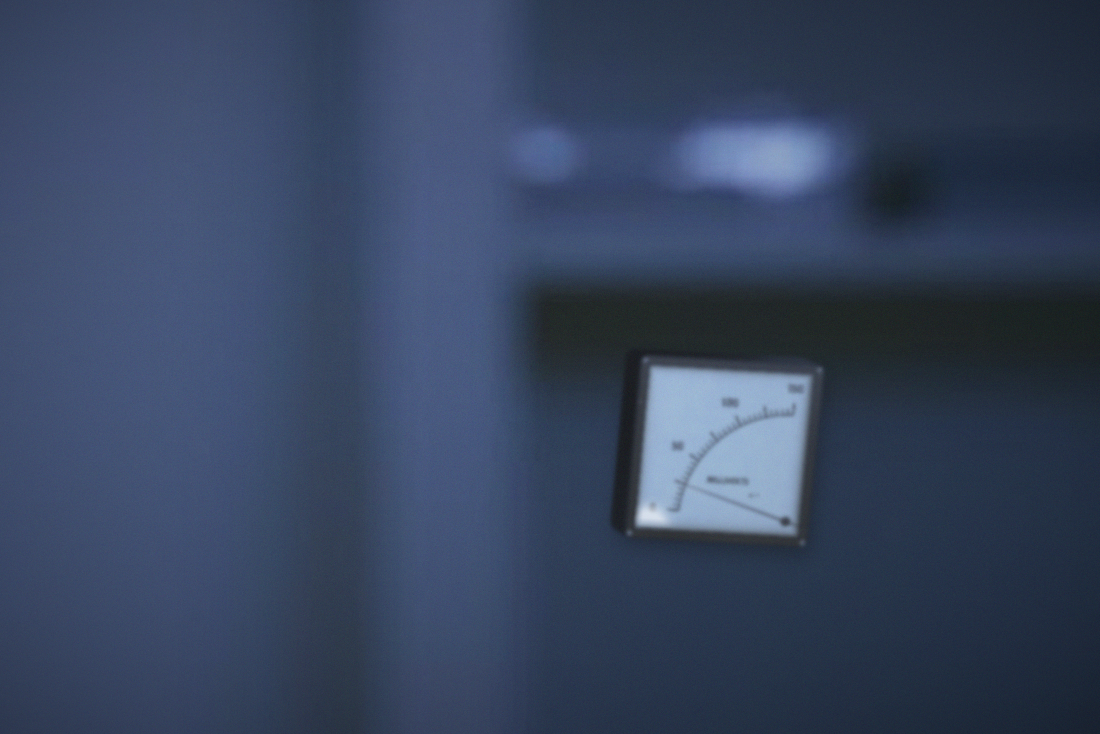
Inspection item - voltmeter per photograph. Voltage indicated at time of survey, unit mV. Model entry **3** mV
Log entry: **25** mV
